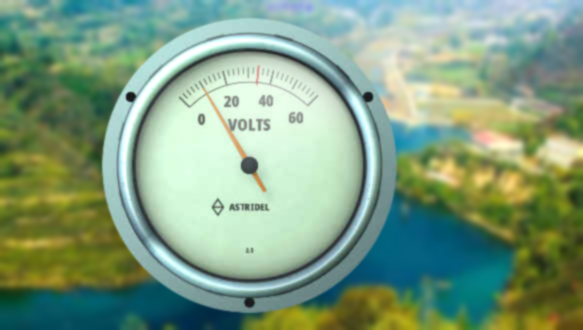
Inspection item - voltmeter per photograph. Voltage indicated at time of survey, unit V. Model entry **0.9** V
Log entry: **10** V
